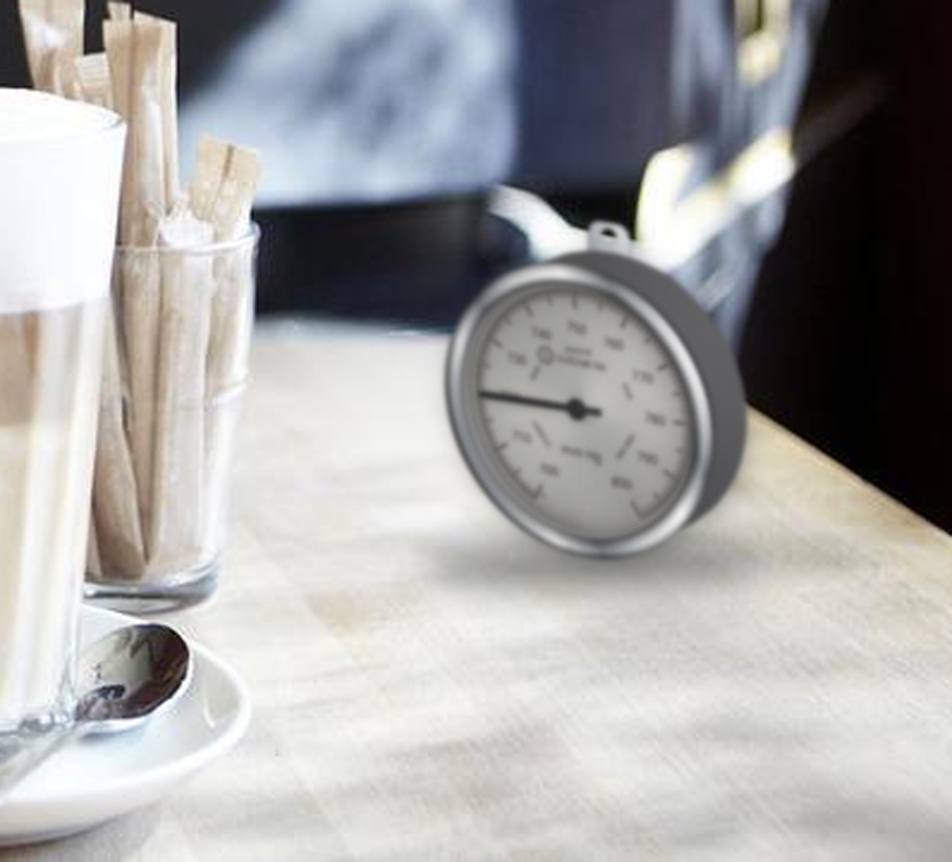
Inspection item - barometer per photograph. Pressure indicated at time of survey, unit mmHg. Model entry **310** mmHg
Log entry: **720** mmHg
